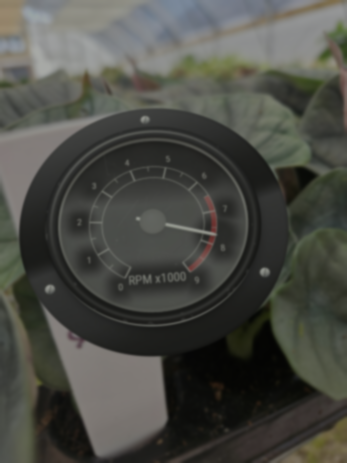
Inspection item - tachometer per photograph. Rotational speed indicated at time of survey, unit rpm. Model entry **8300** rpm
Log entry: **7750** rpm
